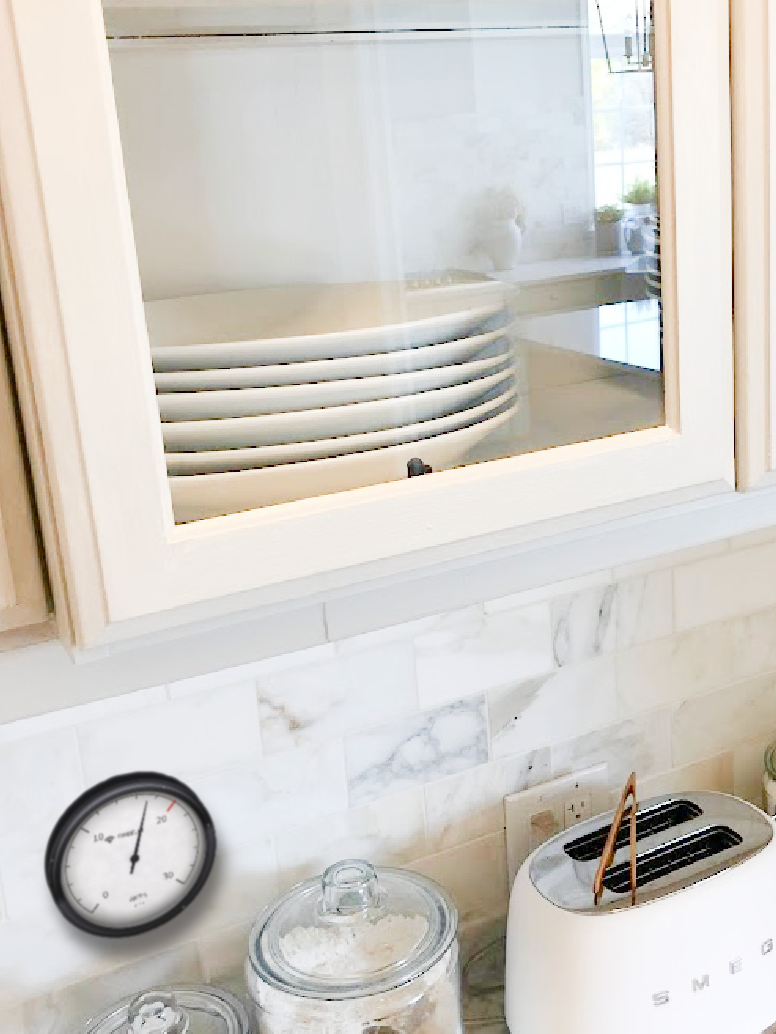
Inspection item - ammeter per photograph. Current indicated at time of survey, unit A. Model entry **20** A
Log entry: **17** A
